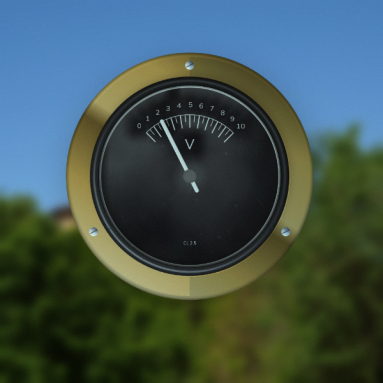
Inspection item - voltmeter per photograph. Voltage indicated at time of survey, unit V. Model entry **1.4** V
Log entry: **2** V
